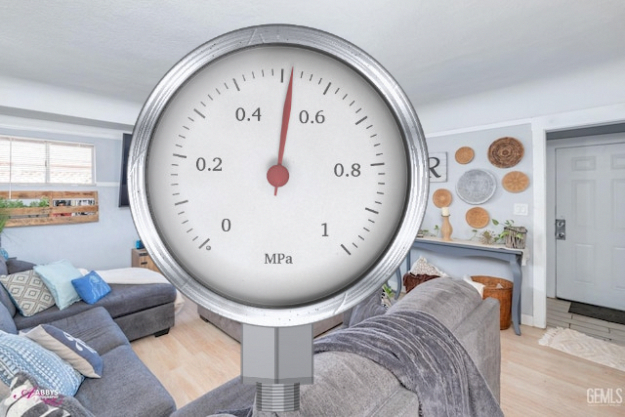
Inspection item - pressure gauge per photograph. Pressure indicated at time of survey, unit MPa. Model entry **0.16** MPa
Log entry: **0.52** MPa
